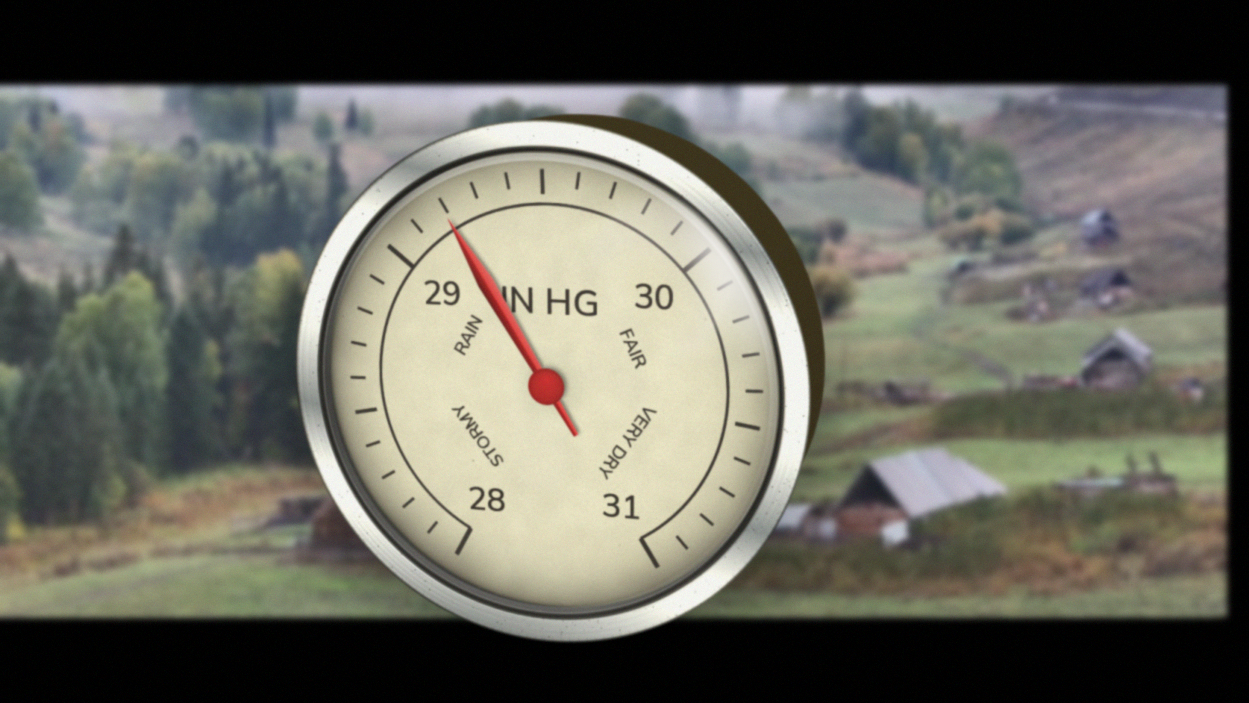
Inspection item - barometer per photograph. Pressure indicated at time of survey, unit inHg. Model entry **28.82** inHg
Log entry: **29.2** inHg
